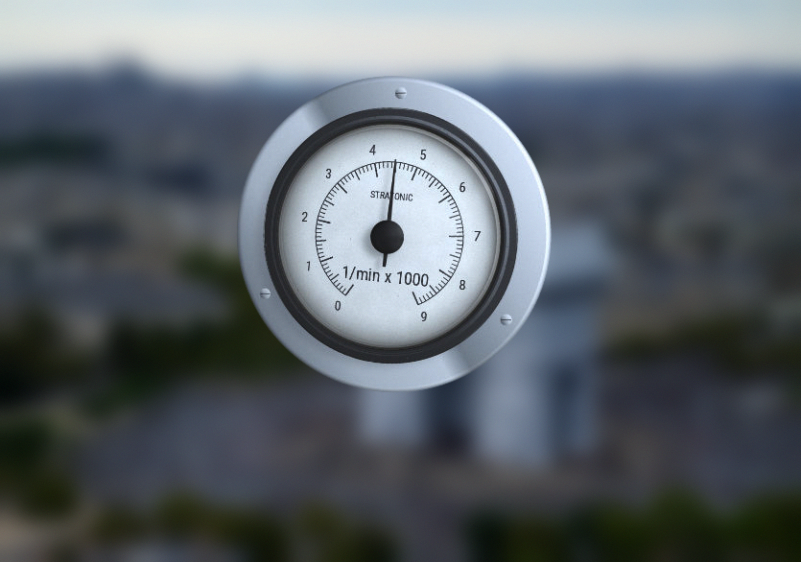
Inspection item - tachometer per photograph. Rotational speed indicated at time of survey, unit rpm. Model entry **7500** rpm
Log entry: **4500** rpm
